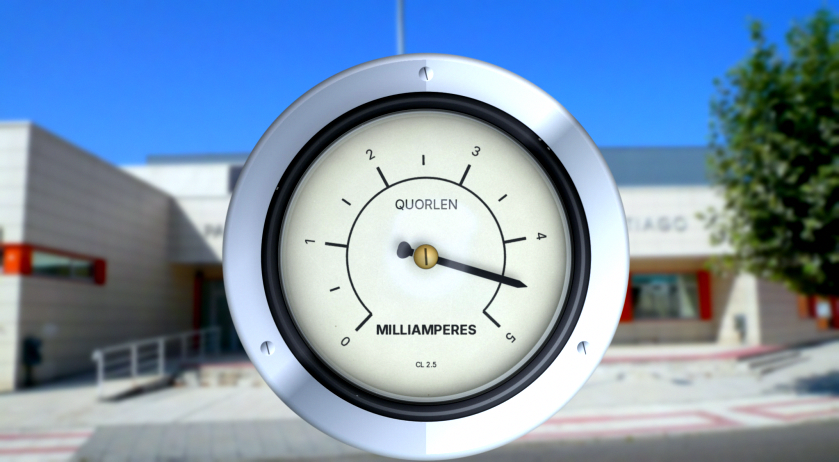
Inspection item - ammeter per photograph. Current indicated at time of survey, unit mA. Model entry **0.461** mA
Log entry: **4.5** mA
